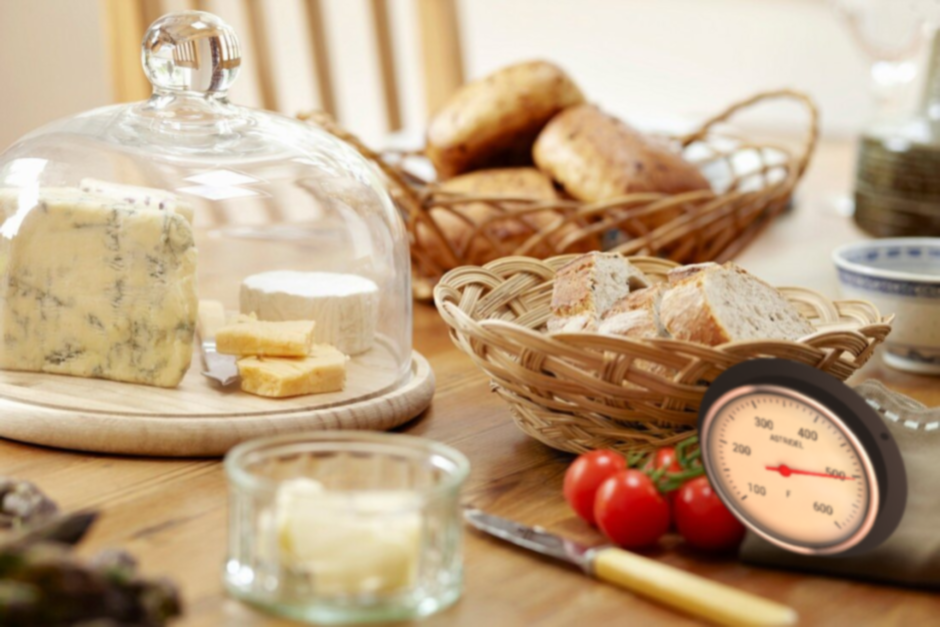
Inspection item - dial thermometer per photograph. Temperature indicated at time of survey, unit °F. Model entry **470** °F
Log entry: **500** °F
